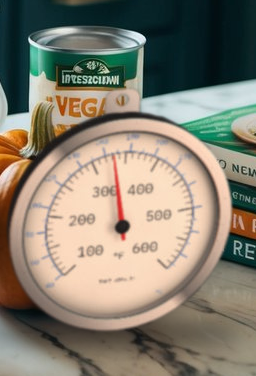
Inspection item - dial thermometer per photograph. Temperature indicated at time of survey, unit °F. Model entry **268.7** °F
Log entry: **330** °F
